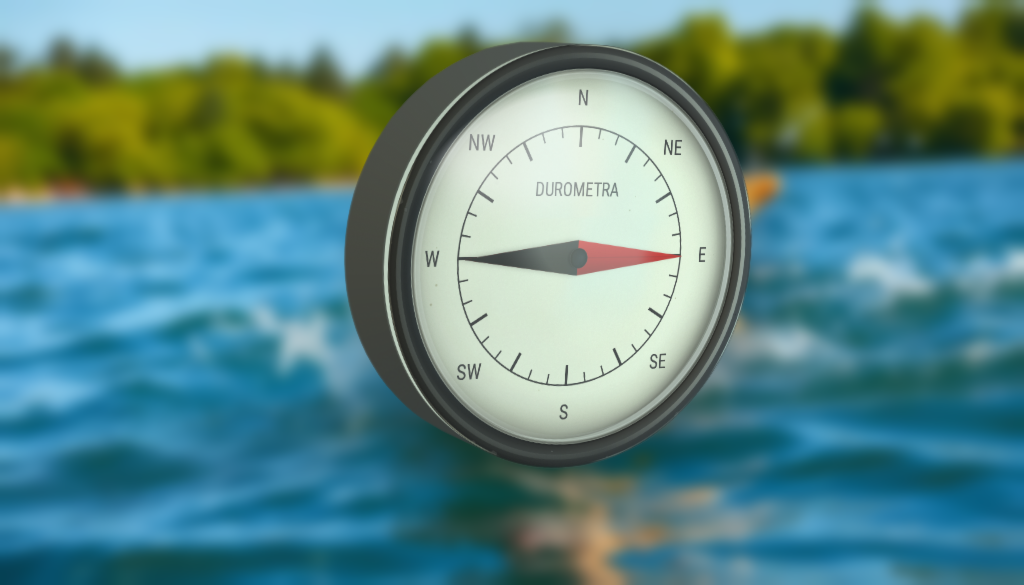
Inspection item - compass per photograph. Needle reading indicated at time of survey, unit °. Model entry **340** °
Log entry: **90** °
